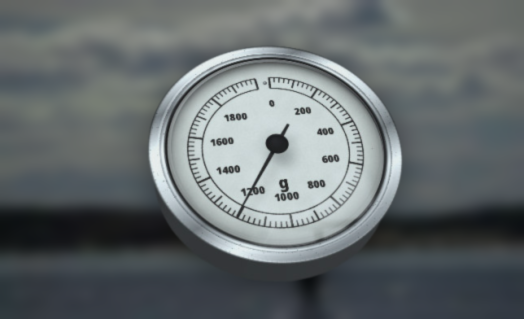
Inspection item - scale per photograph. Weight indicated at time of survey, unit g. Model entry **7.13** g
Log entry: **1200** g
